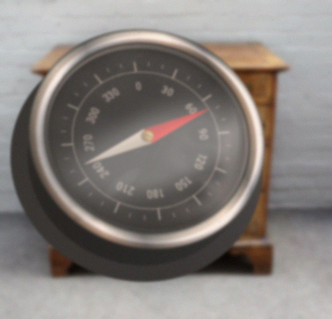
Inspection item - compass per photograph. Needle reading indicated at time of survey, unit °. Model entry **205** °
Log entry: **70** °
